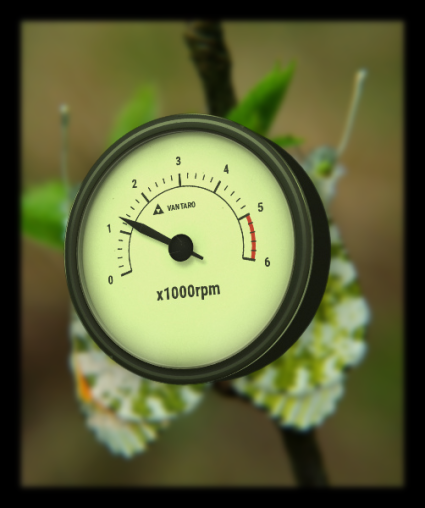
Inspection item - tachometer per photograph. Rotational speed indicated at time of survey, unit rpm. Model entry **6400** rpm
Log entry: **1300** rpm
